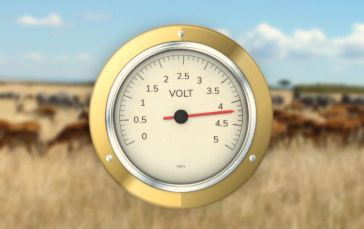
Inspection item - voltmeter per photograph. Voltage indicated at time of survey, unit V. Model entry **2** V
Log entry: **4.2** V
